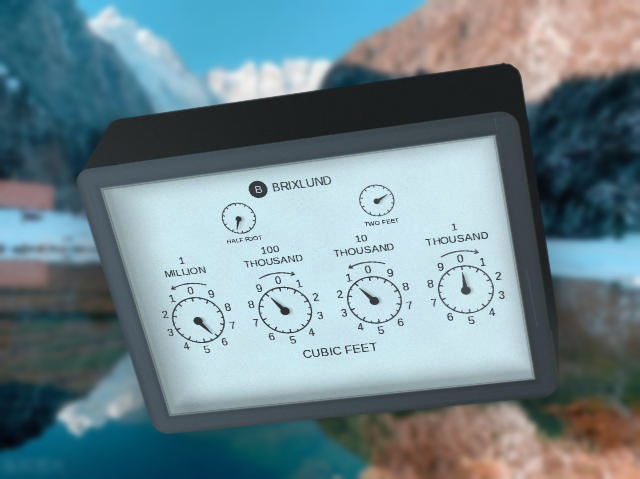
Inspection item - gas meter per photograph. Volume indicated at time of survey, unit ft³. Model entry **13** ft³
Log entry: **591000** ft³
